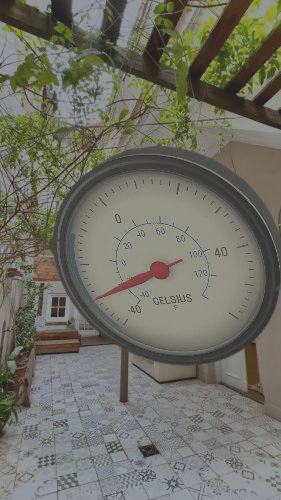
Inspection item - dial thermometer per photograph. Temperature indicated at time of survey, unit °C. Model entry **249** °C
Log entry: **-30** °C
